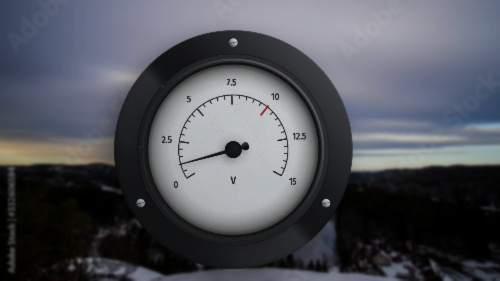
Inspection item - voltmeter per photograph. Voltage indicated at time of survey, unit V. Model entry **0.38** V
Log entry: **1** V
